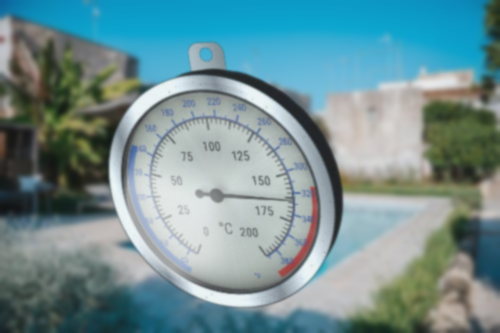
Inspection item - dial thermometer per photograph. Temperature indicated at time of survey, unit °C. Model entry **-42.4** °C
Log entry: **162.5** °C
